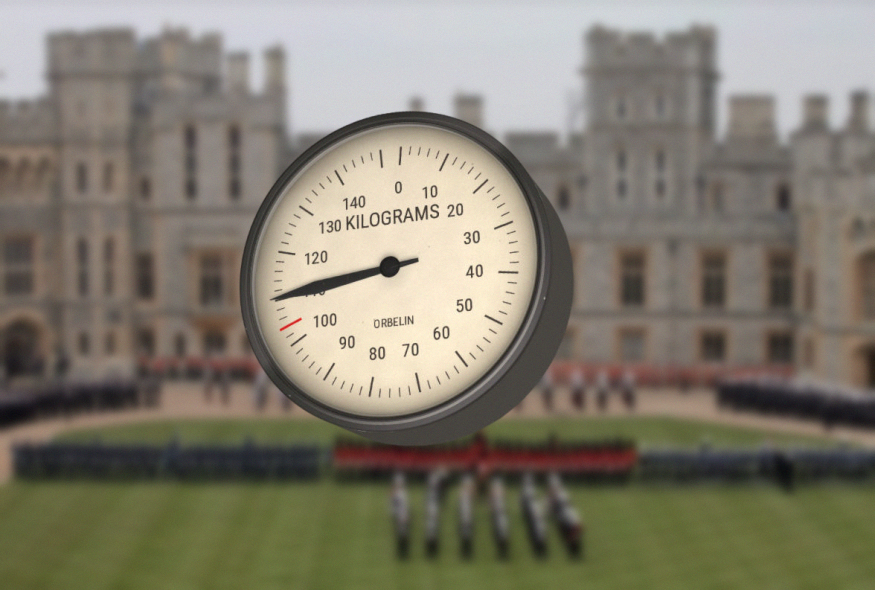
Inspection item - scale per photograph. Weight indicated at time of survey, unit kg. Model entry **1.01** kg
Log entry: **110** kg
